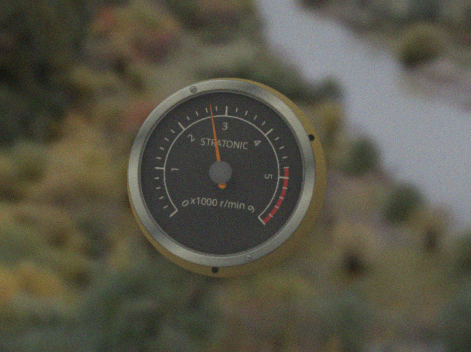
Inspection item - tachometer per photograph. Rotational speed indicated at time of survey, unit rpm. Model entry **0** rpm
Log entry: **2700** rpm
